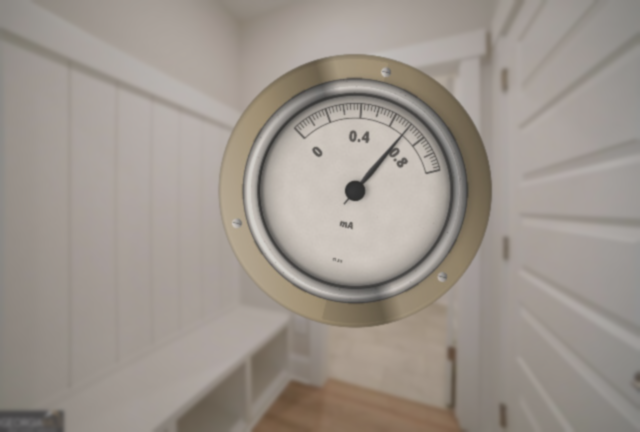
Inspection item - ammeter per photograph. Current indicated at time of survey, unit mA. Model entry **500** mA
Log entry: **0.7** mA
